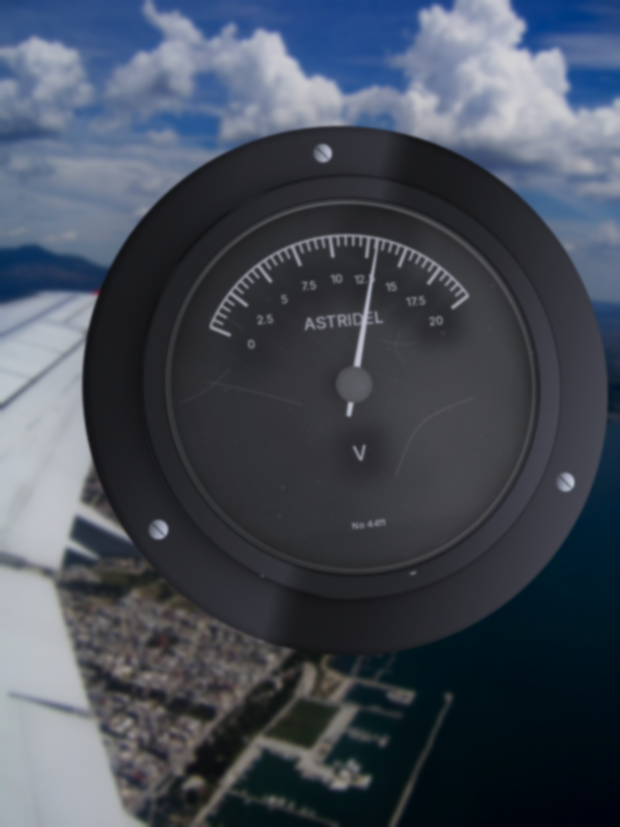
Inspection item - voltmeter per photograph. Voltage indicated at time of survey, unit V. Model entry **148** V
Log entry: **13** V
